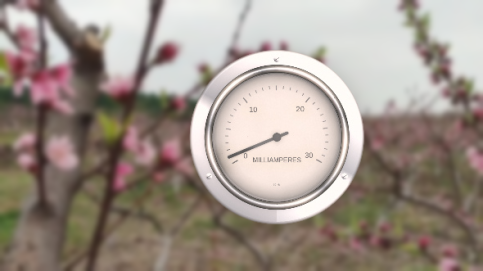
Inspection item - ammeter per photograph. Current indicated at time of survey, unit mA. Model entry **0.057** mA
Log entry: **1** mA
